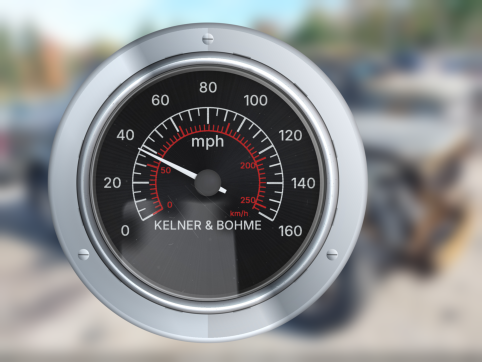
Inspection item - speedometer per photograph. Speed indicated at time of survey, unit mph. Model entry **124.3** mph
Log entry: **37.5** mph
